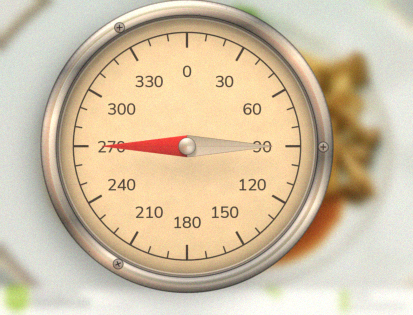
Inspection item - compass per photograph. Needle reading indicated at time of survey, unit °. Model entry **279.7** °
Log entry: **270** °
